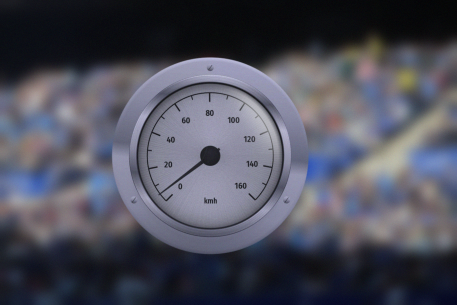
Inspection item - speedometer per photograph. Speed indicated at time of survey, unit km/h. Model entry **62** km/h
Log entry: **5** km/h
